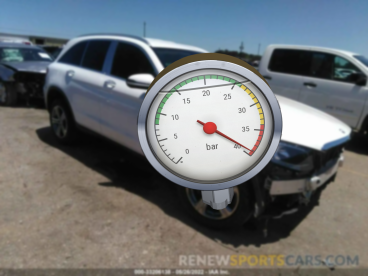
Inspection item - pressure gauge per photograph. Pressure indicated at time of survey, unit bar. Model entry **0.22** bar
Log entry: **39** bar
